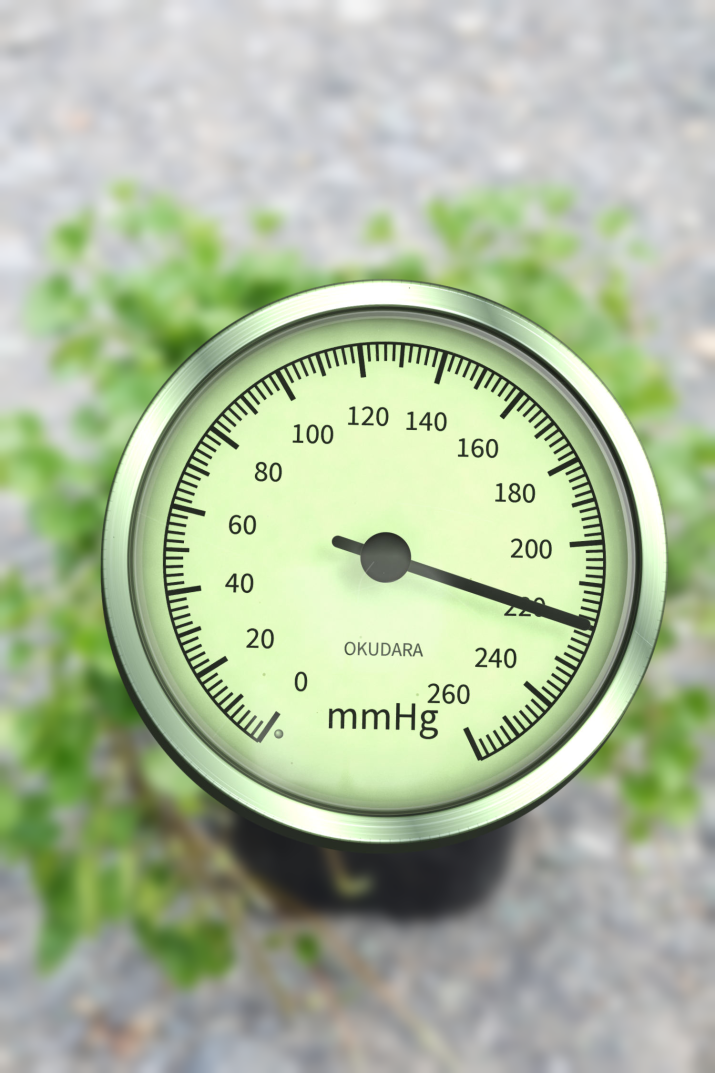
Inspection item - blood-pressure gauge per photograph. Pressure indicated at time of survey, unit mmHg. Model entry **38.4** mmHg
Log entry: **220** mmHg
